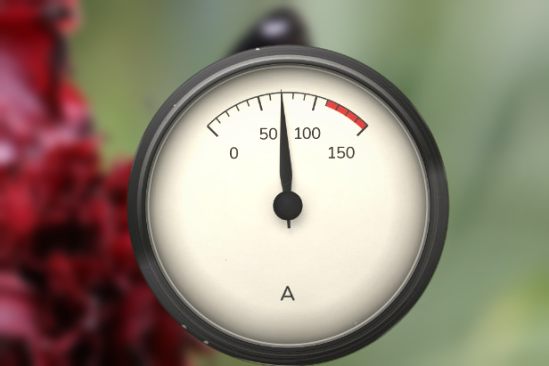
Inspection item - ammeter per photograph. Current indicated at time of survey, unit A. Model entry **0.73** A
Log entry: **70** A
